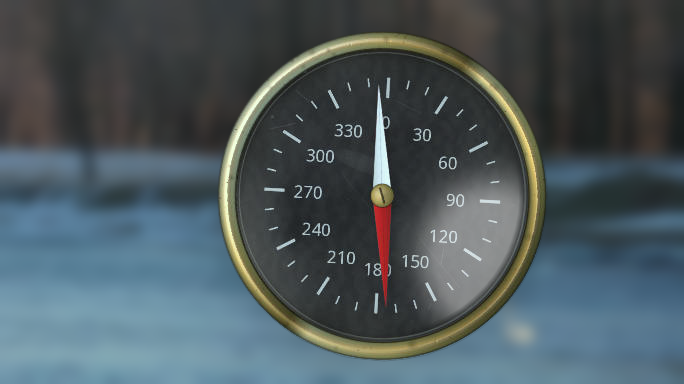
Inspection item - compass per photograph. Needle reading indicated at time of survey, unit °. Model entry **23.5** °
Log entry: **175** °
